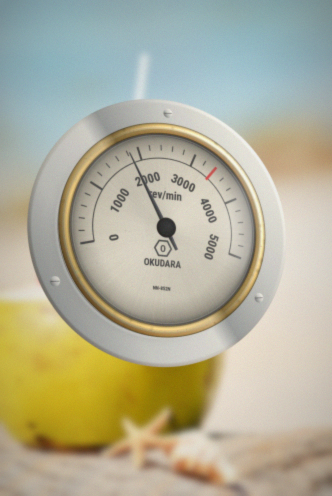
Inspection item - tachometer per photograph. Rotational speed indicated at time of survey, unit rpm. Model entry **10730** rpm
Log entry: **1800** rpm
